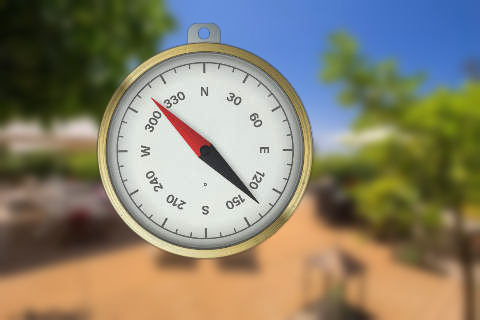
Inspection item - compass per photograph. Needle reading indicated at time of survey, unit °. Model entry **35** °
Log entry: **315** °
